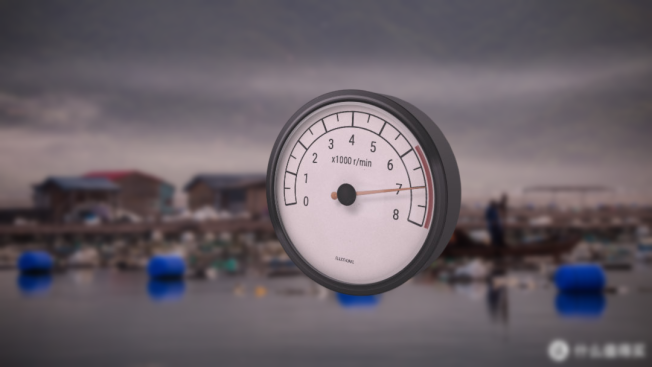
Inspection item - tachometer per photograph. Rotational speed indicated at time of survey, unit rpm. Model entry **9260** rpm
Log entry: **7000** rpm
